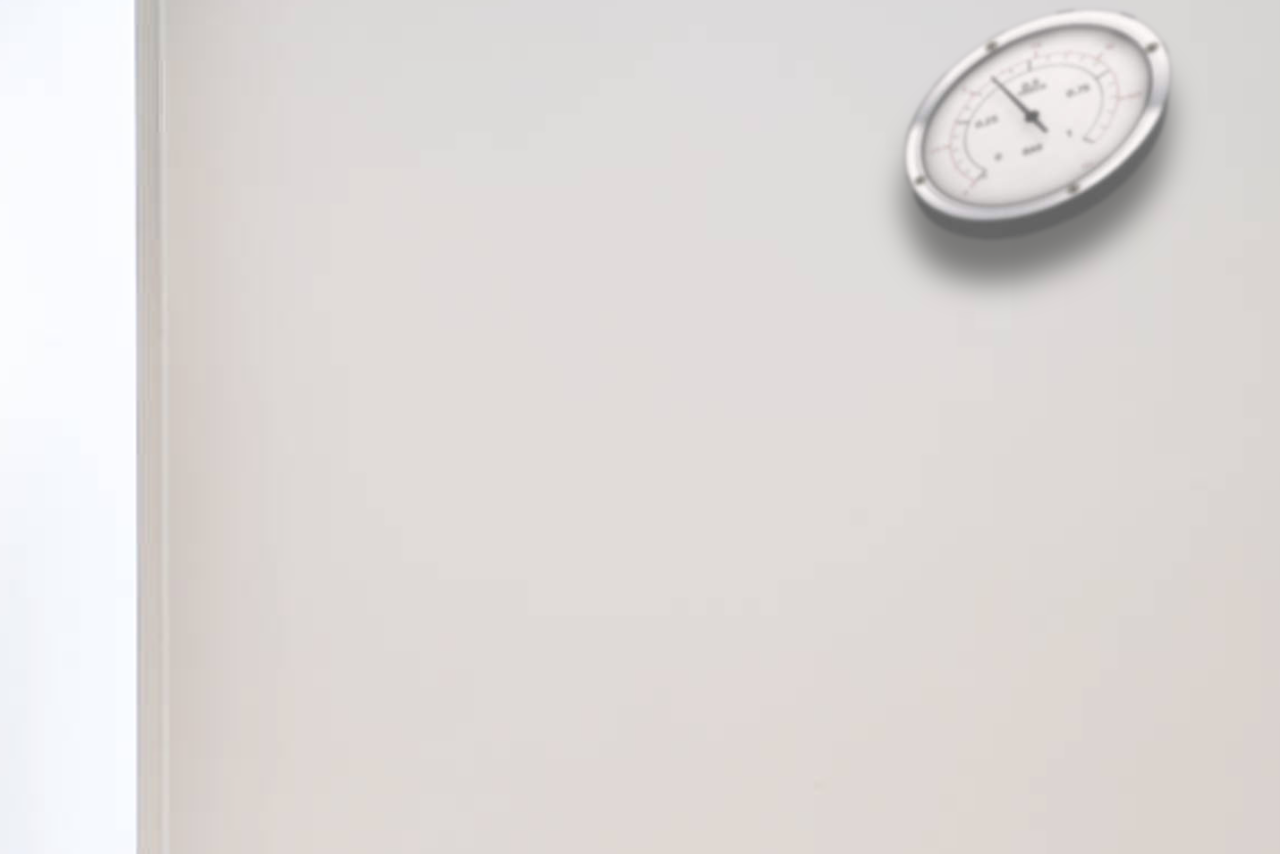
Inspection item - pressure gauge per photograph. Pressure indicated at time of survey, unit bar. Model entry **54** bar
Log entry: **0.4** bar
